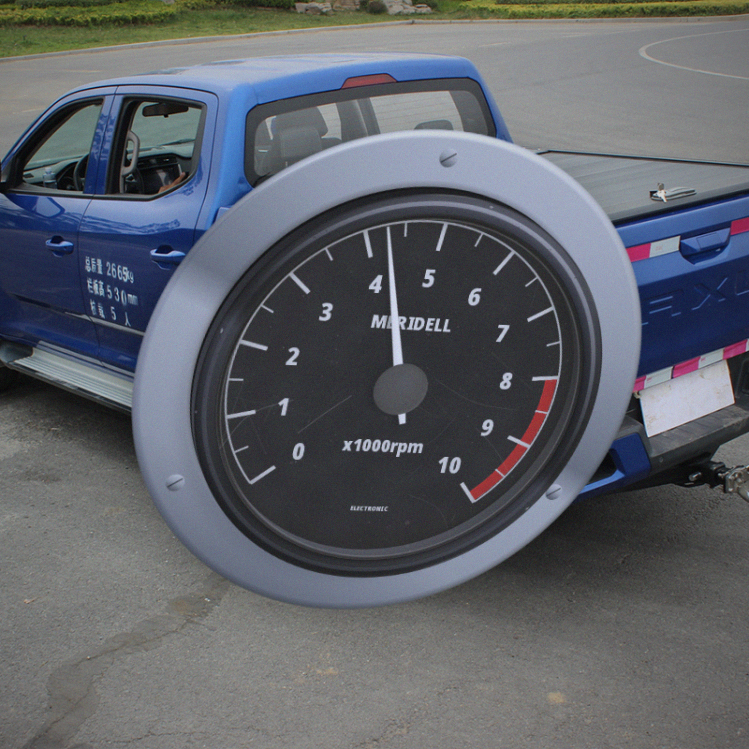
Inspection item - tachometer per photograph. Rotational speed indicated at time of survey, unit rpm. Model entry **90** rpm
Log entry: **4250** rpm
